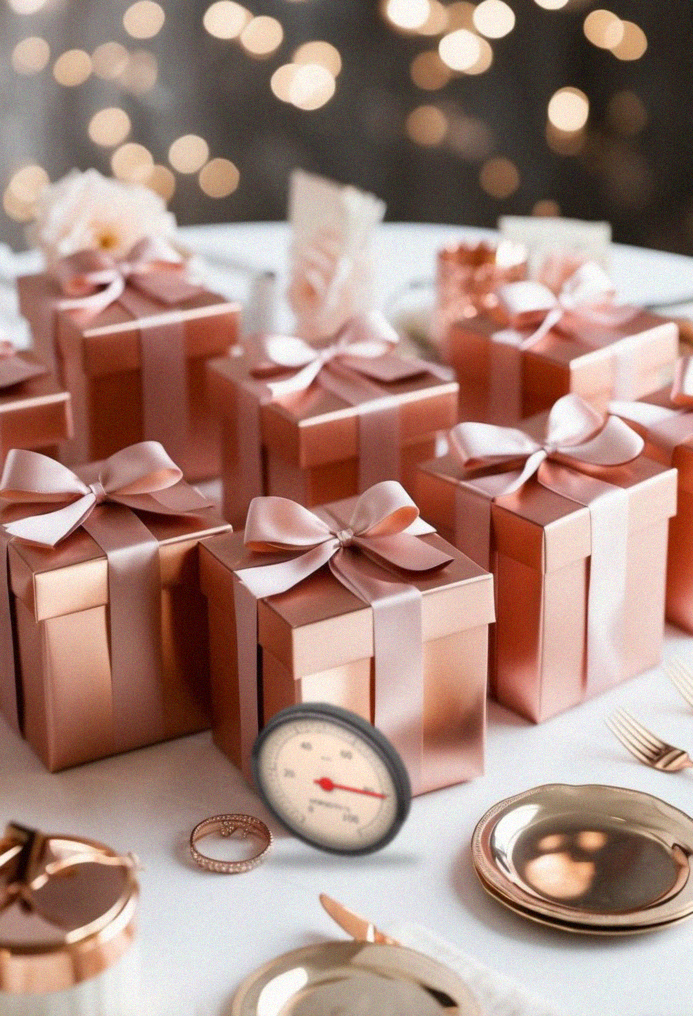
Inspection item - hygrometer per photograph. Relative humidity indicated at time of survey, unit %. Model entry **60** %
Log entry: **80** %
